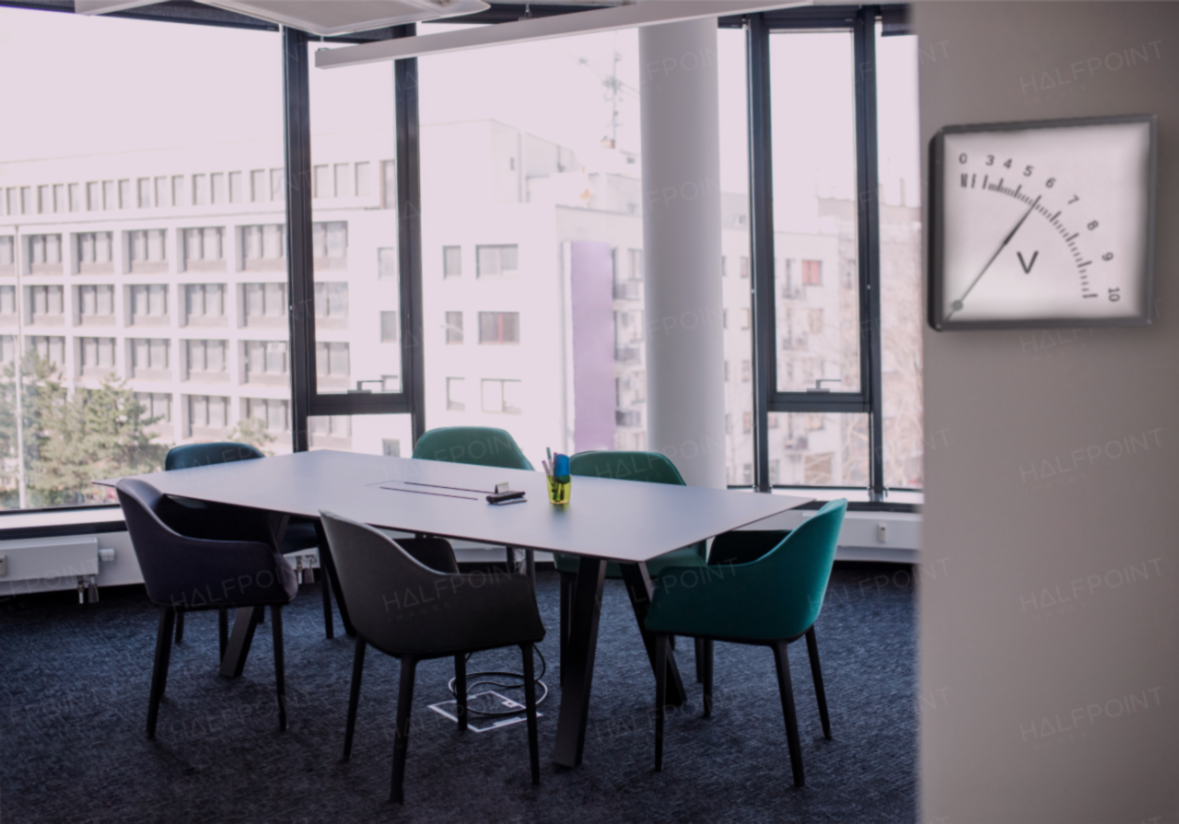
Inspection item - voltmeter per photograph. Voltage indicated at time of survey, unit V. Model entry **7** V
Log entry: **6** V
